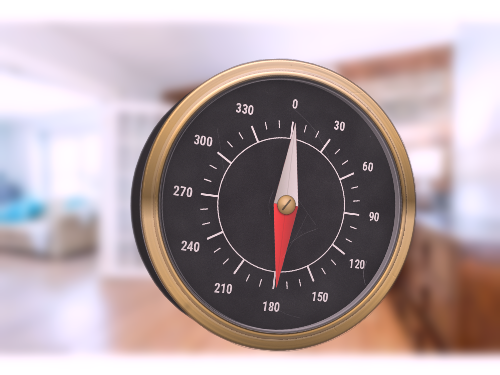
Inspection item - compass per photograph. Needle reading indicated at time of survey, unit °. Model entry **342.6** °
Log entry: **180** °
